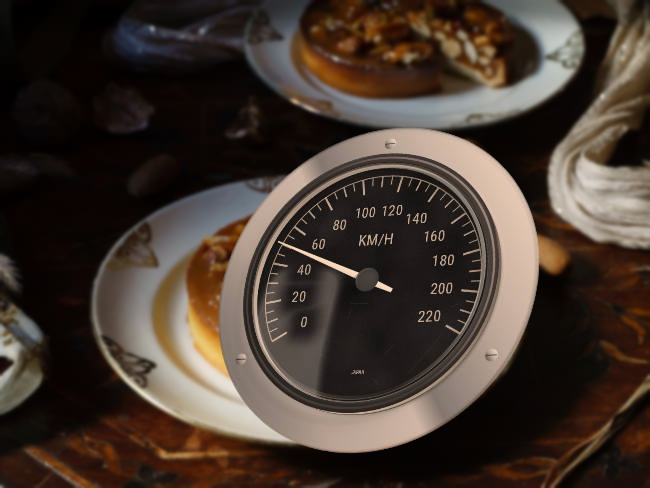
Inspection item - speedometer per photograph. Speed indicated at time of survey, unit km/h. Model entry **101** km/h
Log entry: **50** km/h
